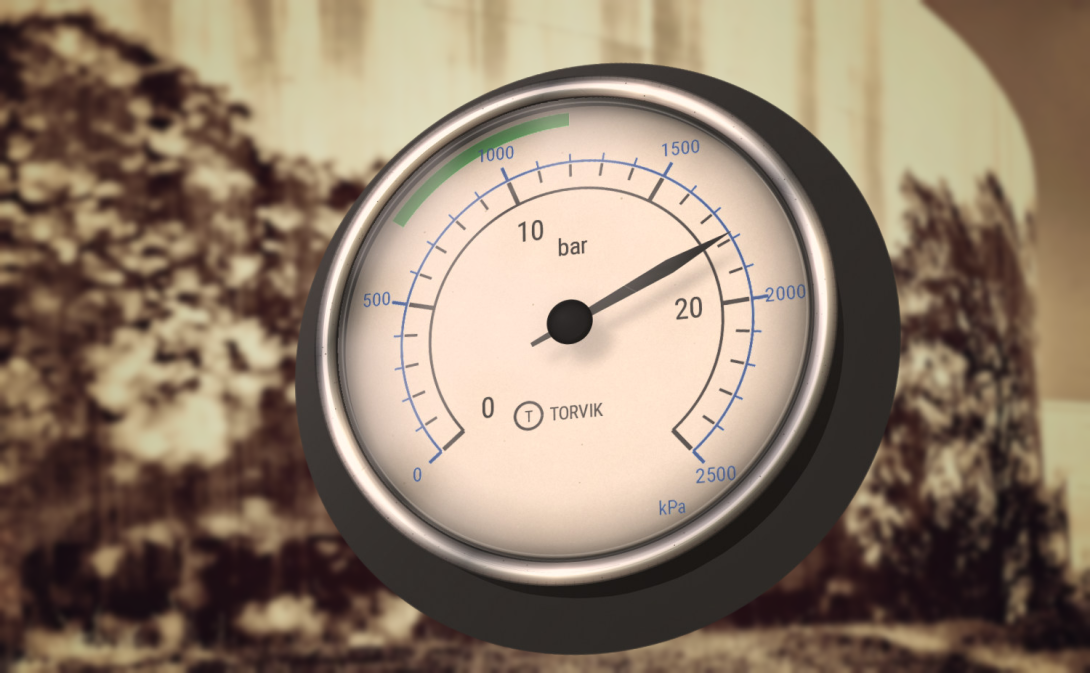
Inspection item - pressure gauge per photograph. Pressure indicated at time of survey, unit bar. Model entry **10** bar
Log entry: **18** bar
